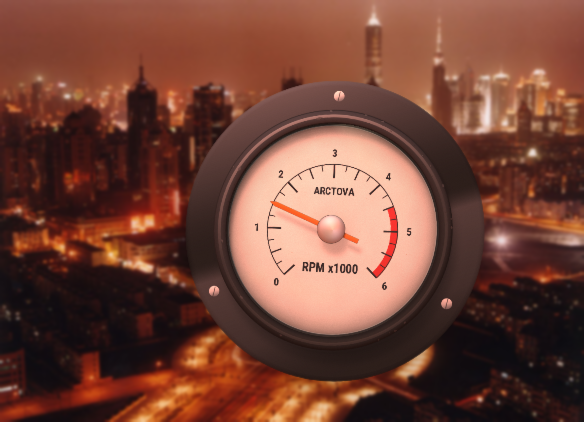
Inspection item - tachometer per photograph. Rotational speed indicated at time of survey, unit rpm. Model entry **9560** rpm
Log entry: **1500** rpm
